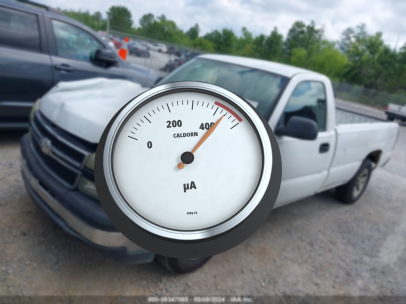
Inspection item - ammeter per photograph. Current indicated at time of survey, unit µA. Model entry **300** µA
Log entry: **440** µA
